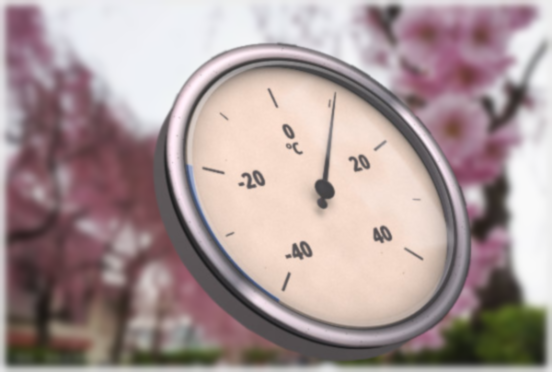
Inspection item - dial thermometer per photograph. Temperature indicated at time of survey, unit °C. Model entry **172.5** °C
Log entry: **10** °C
